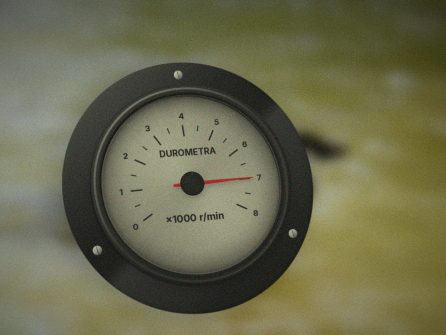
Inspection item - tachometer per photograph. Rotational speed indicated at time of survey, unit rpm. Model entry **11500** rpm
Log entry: **7000** rpm
